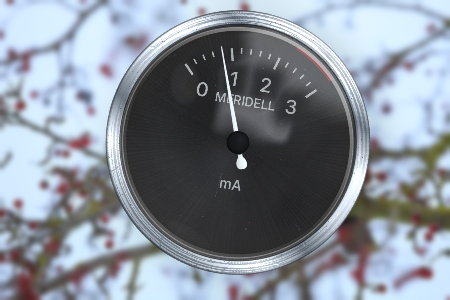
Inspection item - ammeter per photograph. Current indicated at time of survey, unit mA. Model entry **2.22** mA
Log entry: **0.8** mA
